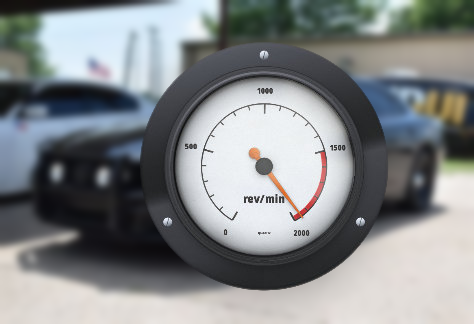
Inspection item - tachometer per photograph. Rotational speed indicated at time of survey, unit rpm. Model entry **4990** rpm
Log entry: **1950** rpm
